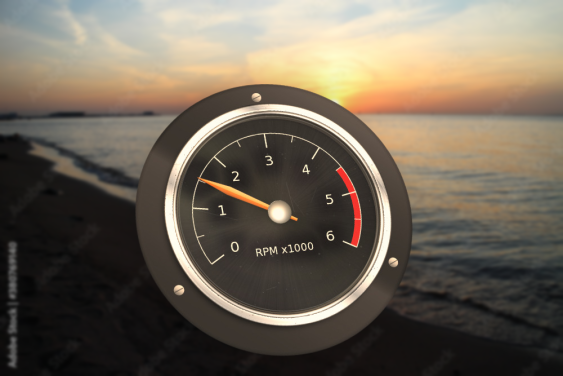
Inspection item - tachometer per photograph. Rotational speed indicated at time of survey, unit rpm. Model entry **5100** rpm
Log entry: **1500** rpm
